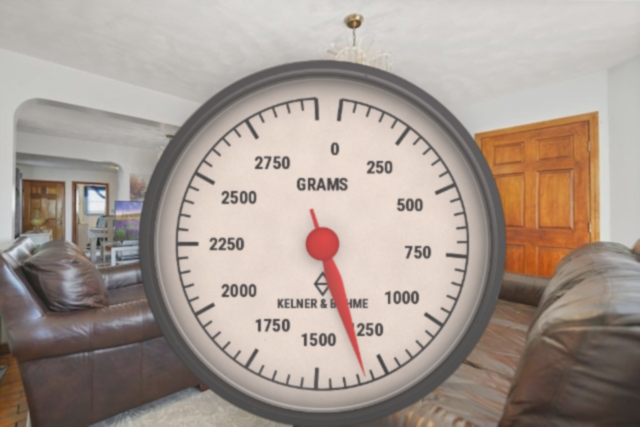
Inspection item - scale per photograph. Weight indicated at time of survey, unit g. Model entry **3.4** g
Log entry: **1325** g
